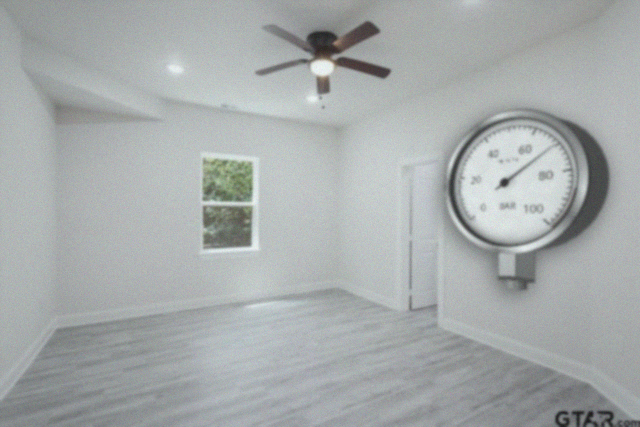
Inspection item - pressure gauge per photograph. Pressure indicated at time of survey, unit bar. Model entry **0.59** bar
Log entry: **70** bar
